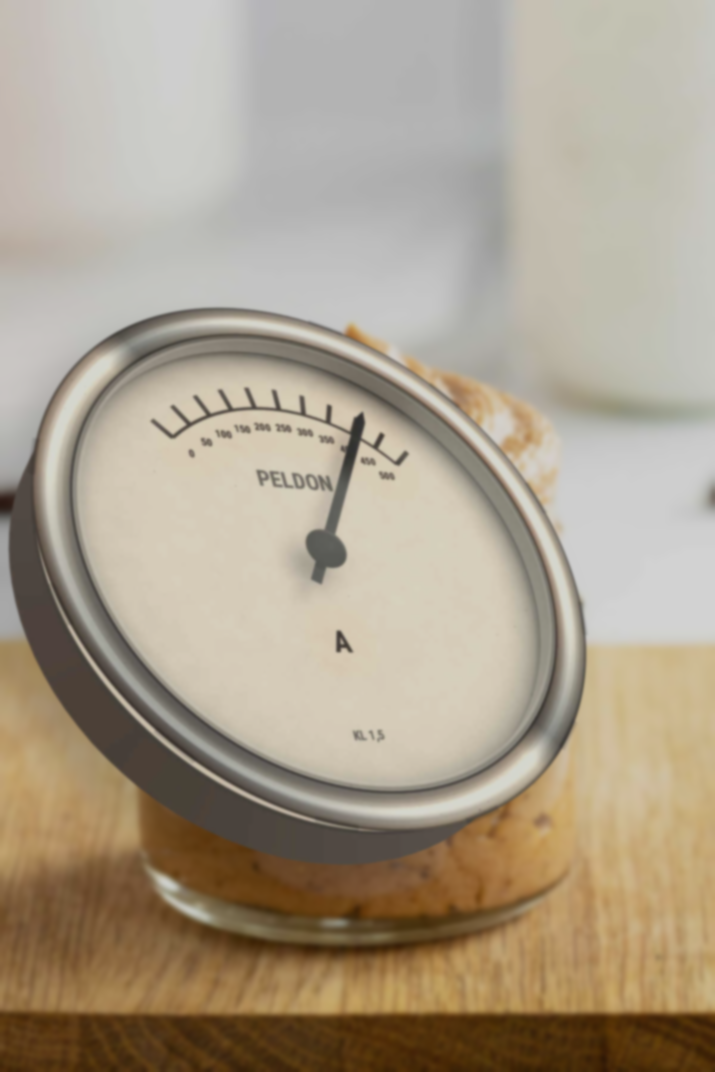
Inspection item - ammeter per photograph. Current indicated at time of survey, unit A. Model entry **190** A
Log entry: **400** A
